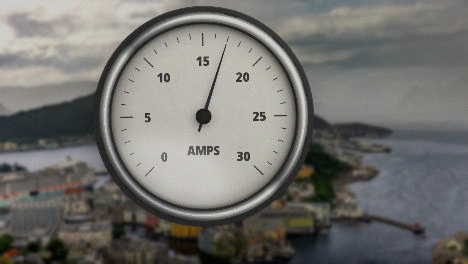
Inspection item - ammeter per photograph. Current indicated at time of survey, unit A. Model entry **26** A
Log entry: **17** A
